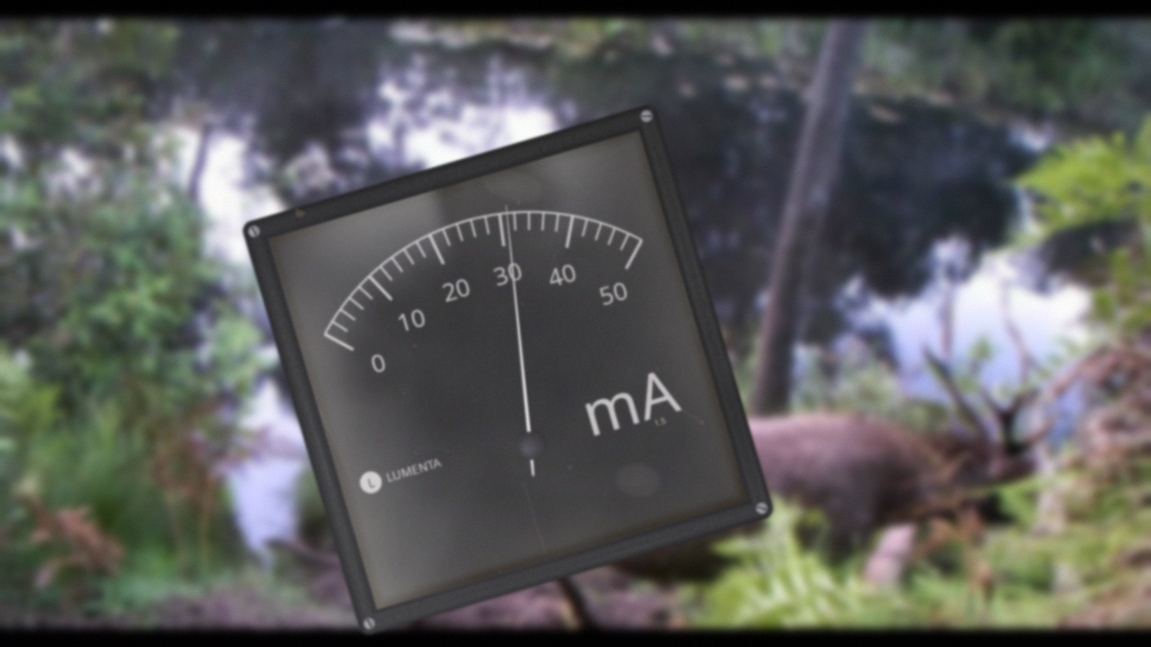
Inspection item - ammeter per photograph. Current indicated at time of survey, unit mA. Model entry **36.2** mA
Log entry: **31** mA
